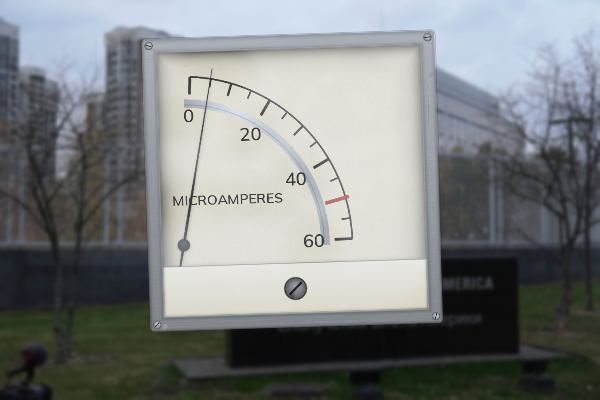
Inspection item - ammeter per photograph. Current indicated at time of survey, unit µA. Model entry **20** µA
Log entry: **5** µA
